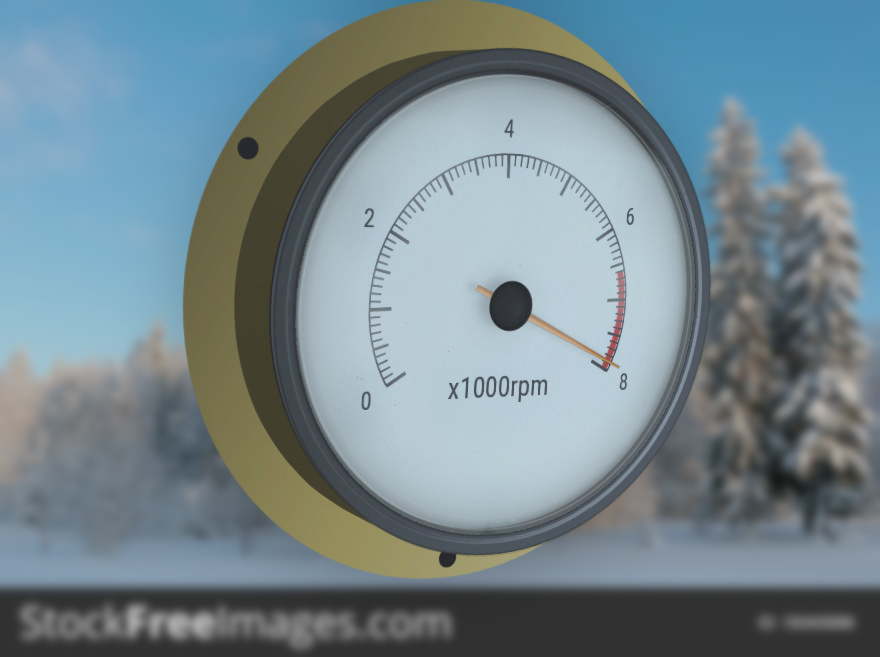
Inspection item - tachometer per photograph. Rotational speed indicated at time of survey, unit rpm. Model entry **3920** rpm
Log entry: **7900** rpm
